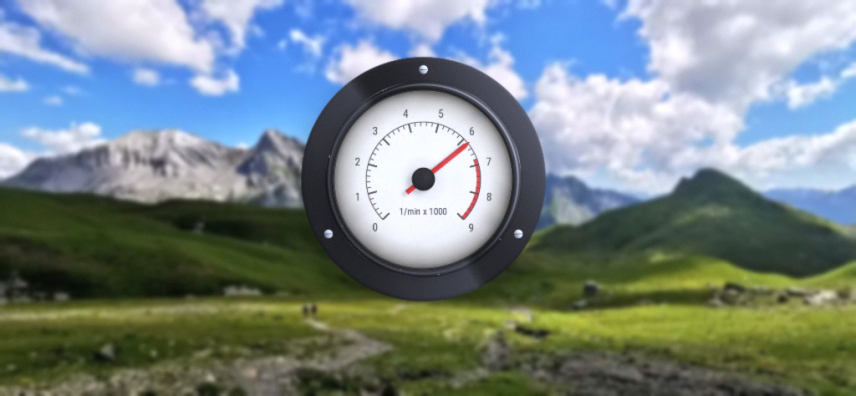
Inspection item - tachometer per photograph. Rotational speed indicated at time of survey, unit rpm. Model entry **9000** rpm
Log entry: **6200** rpm
